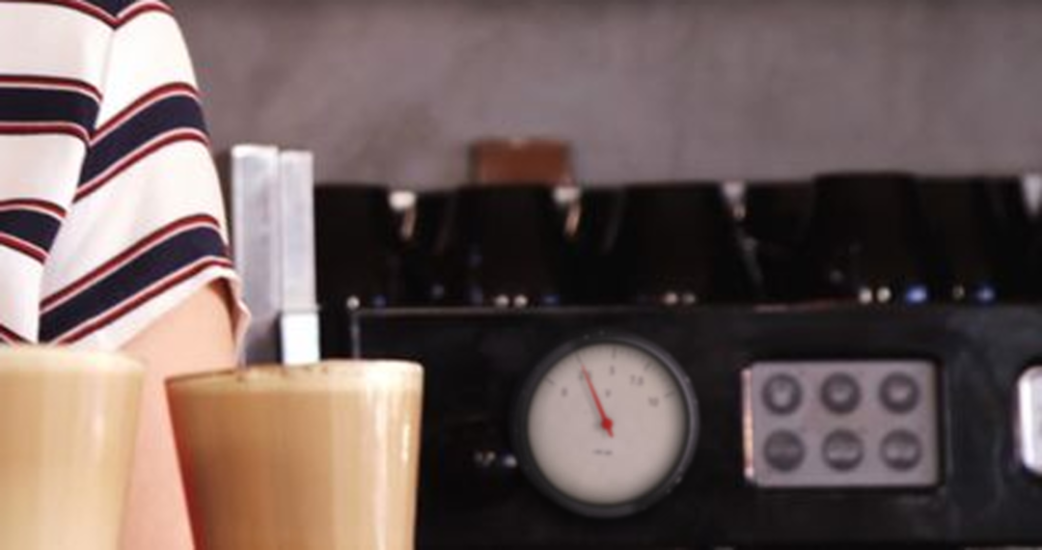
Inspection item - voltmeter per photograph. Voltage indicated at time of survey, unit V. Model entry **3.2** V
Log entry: **2.5** V
